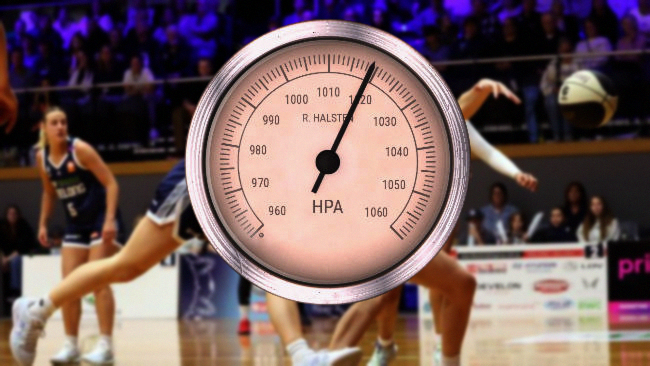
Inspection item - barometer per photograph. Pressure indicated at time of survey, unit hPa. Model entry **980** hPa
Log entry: **1019** hPa
